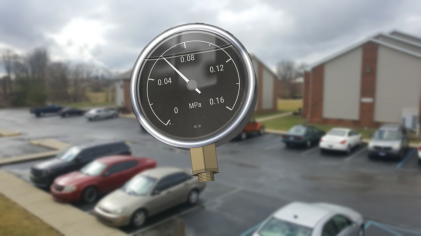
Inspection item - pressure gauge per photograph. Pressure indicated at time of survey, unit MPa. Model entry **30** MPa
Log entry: **0.06** MPa
